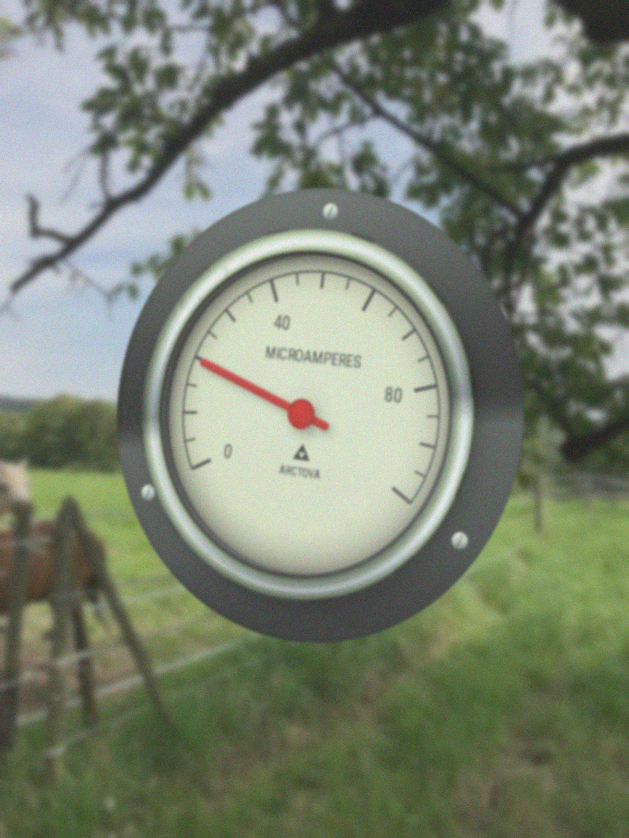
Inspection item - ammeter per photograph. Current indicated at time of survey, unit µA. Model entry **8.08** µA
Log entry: **20** µA
